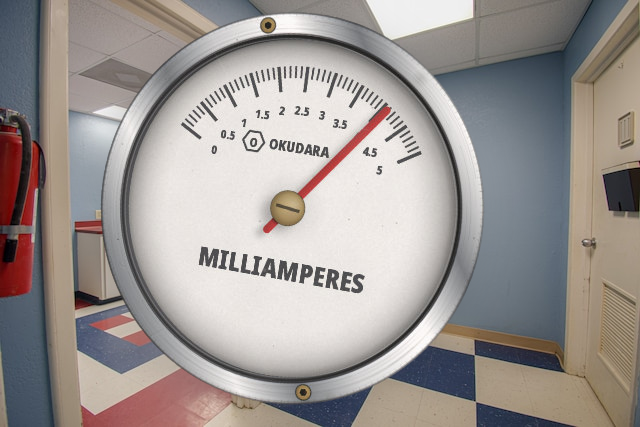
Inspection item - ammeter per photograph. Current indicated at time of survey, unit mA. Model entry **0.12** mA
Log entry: **4.1** mA
